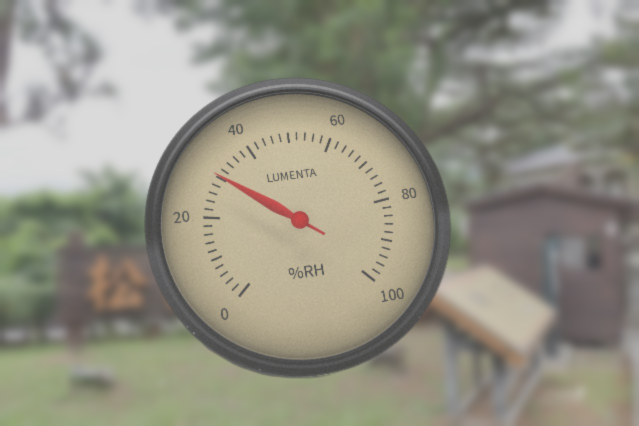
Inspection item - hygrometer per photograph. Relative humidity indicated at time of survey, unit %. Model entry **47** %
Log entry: **30** %
